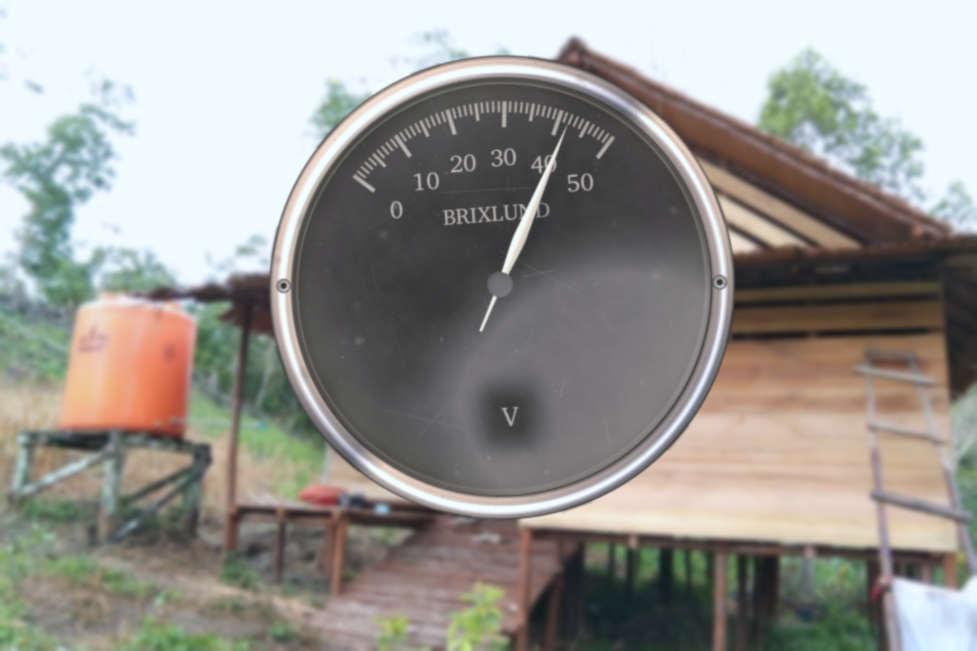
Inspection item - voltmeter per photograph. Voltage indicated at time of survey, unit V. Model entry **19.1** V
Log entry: **42** V
